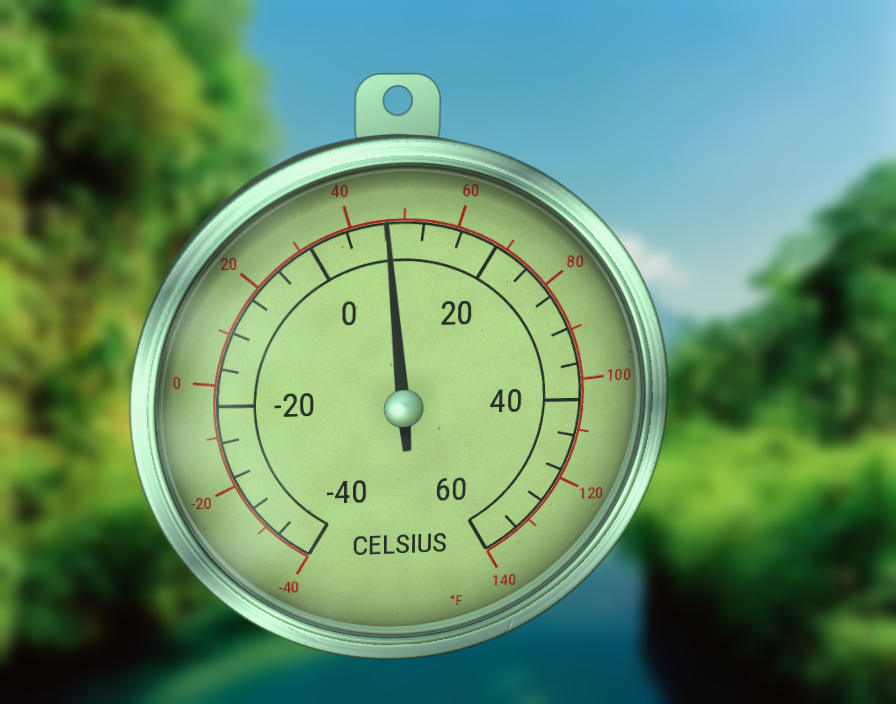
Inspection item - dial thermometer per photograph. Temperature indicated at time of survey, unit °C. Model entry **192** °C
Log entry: **8** °C
